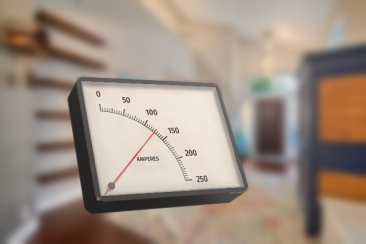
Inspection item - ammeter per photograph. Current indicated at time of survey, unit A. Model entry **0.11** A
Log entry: **125** A
